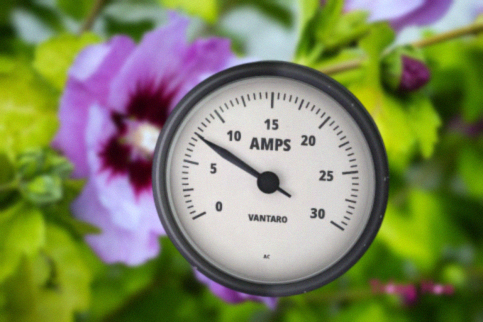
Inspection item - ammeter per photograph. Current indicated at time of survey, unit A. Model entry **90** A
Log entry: **7.5** A
